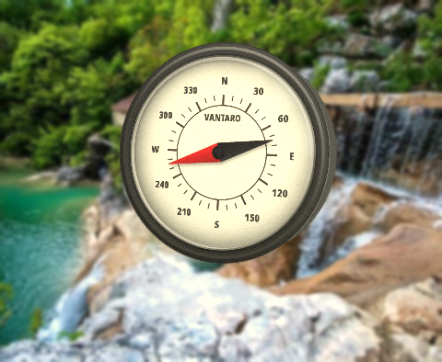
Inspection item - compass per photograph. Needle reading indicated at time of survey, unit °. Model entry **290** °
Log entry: **255** °
